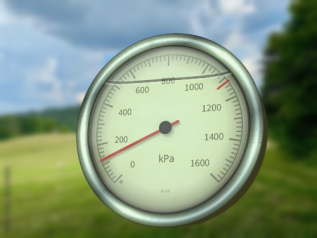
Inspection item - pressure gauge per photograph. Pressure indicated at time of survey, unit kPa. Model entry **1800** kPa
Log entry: **120** kPa
